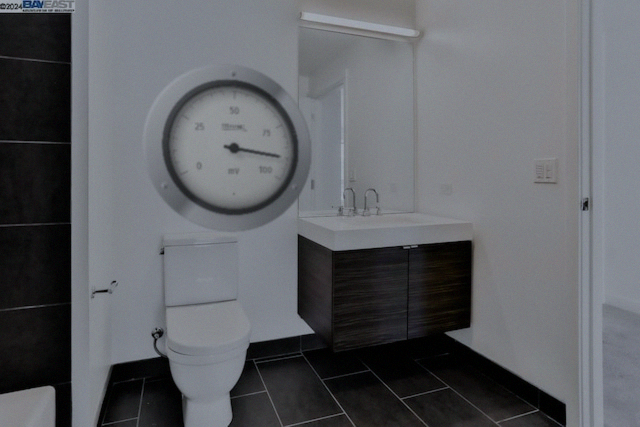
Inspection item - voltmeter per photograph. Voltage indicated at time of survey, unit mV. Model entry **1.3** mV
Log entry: **90** mV
